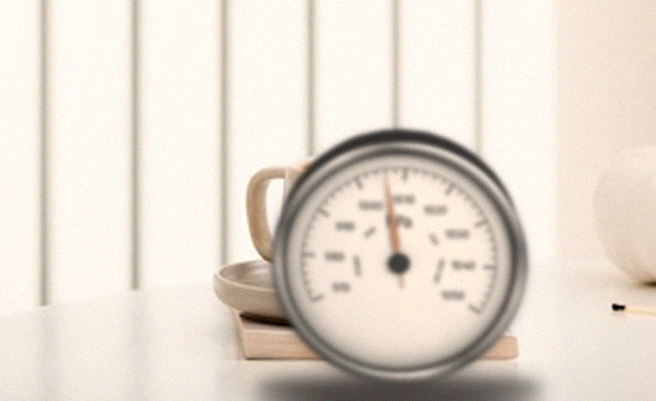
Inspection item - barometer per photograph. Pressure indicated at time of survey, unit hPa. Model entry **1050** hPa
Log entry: **1006** hPa
